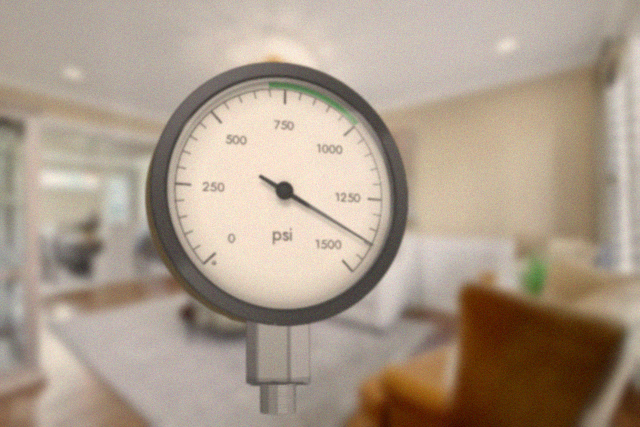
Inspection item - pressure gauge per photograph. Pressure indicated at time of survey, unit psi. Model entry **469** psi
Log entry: **1400** psi
